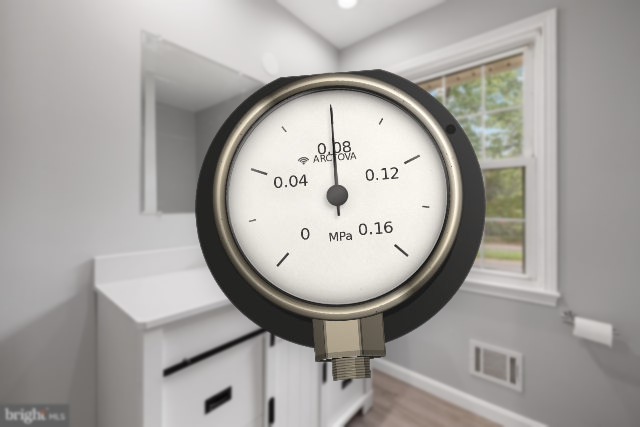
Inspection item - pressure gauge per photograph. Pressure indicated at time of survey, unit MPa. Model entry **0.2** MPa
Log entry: **0.08** MPa
